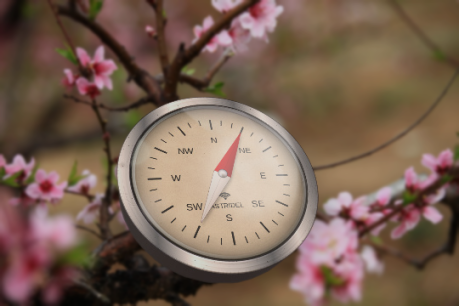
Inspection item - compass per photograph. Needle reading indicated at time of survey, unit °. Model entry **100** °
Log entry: **30** °
